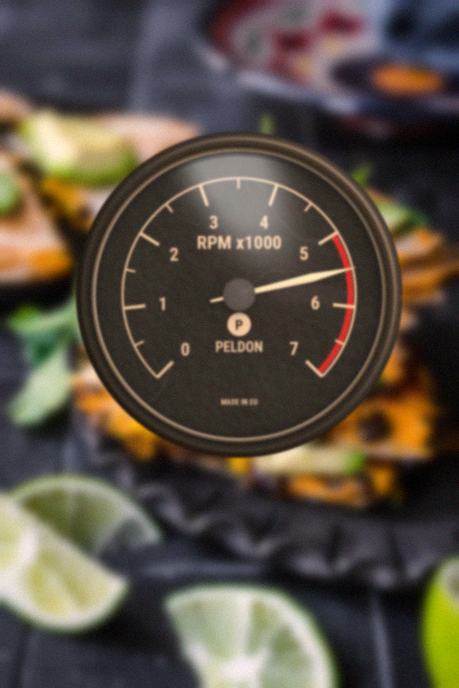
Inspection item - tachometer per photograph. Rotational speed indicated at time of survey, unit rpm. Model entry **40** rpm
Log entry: **5500** rpm
